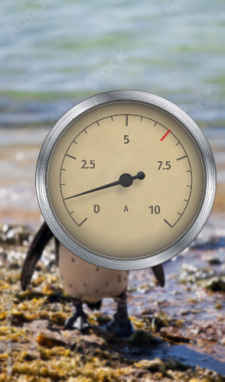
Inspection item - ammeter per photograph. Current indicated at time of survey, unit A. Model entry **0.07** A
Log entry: **1** A
